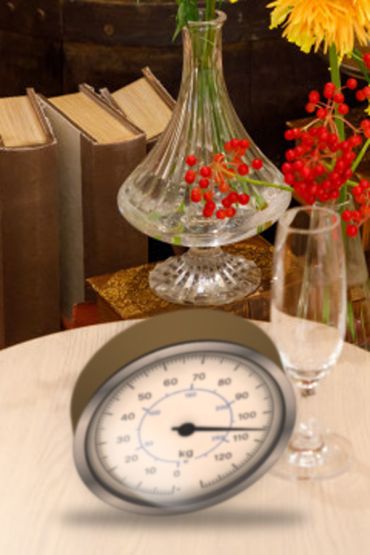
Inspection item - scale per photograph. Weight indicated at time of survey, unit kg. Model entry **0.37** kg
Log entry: **105** kg
